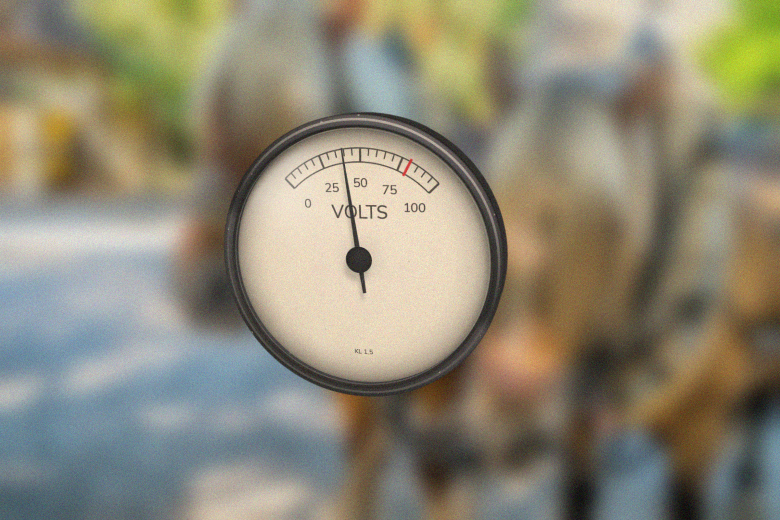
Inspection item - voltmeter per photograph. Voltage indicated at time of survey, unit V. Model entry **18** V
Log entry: **40** V
